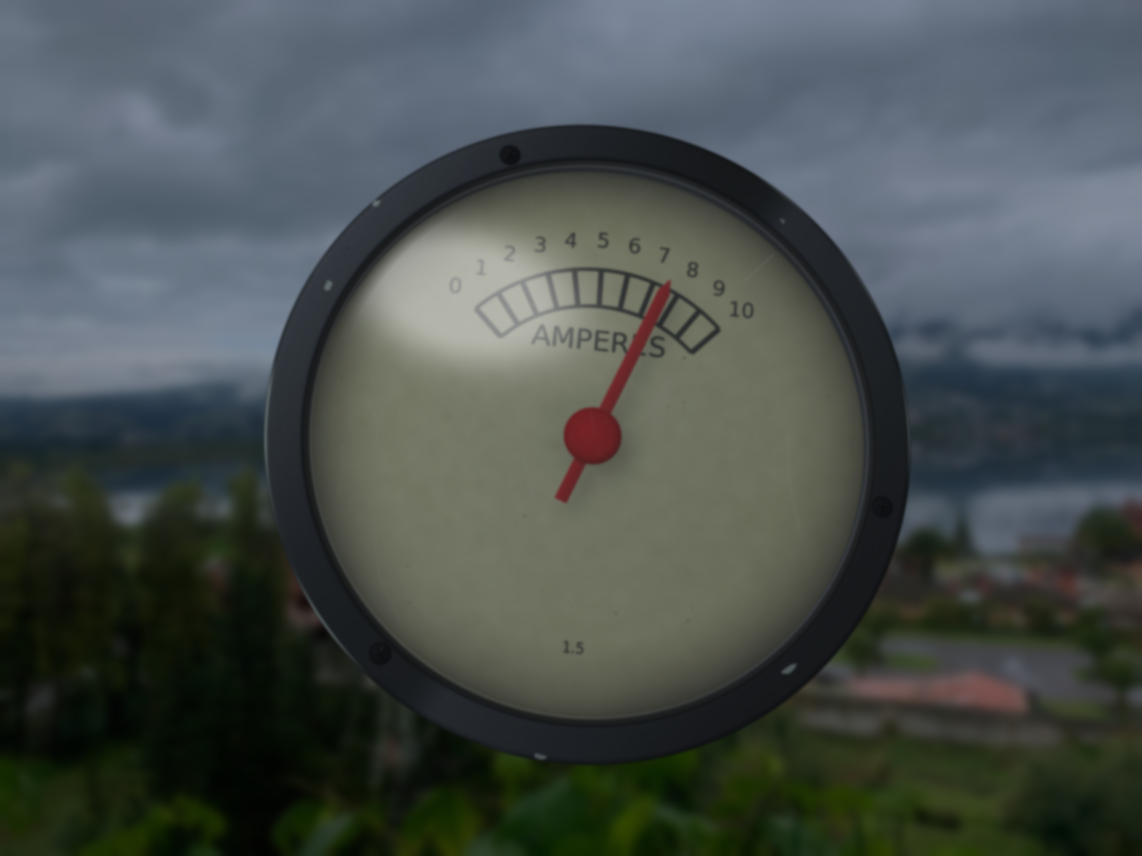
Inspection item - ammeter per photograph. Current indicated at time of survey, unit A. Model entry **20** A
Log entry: **7.5** A
